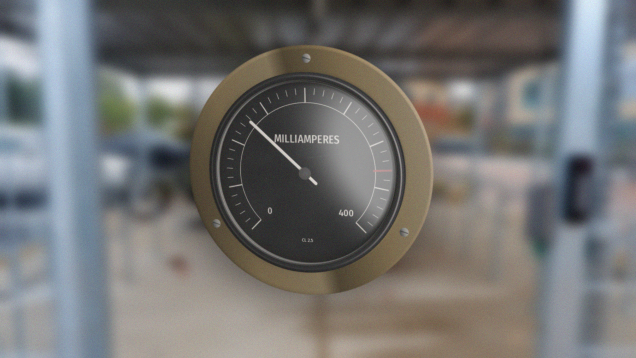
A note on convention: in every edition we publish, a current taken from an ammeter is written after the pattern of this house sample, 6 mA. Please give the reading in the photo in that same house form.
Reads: 130 mA
